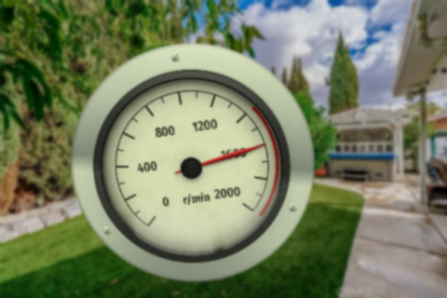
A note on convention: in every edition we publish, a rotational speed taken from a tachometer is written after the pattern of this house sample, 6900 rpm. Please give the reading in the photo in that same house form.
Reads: 1600 rpm
